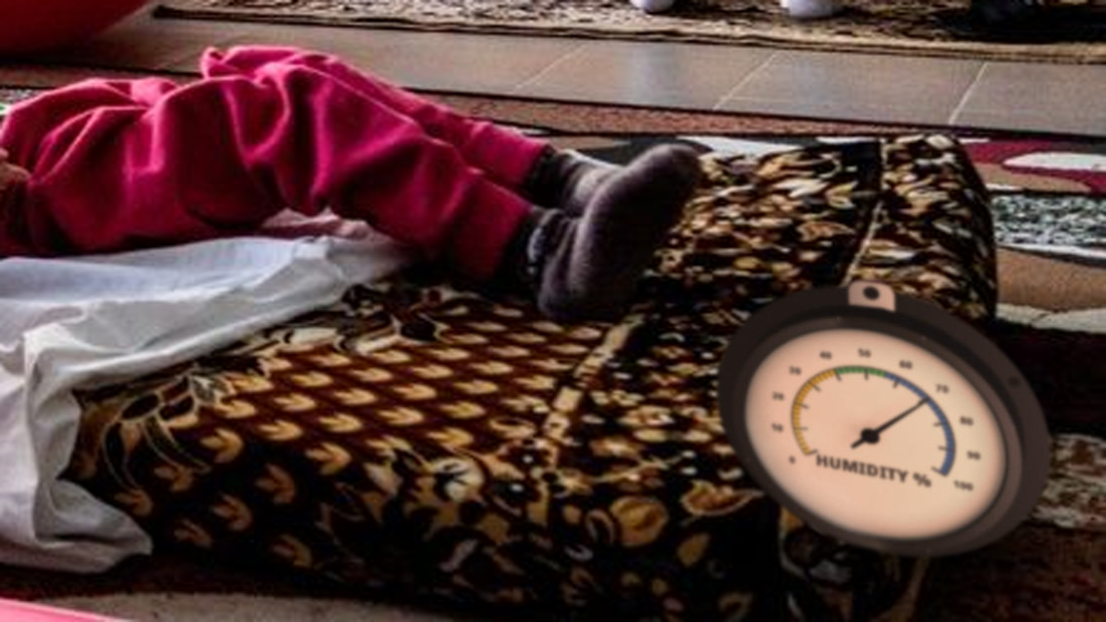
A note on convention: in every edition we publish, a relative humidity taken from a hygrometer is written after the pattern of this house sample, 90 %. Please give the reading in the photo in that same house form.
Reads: 70 %
